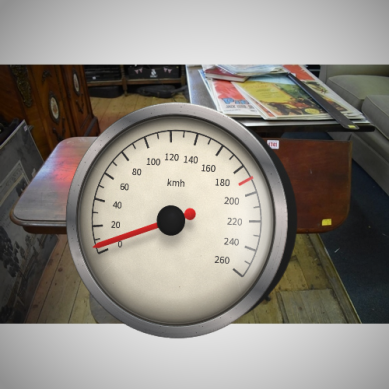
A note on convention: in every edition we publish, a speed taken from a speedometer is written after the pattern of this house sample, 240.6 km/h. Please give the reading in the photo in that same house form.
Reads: 5 km/h
